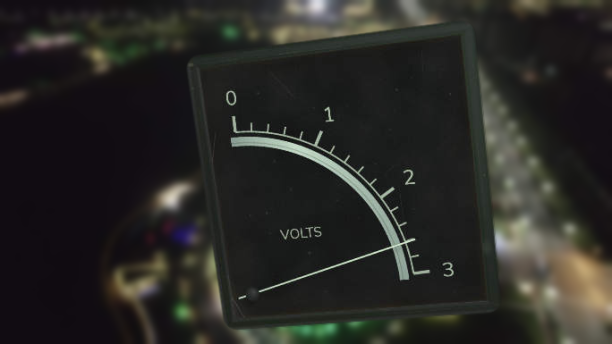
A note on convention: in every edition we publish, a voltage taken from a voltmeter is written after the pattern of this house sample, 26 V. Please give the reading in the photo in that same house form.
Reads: 2.6 V
